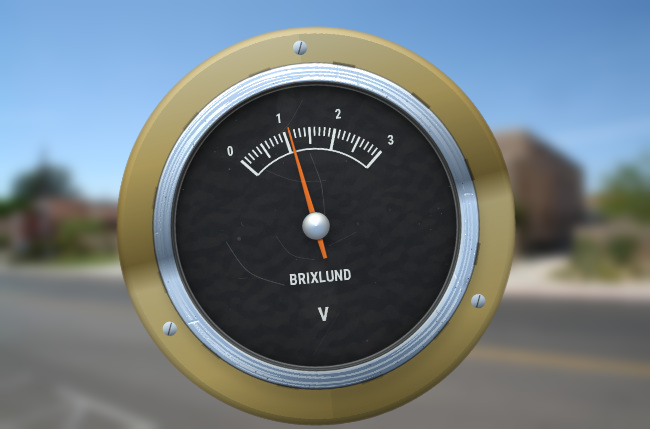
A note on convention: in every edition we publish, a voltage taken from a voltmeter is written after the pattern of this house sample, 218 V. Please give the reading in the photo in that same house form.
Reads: 1.1 V
